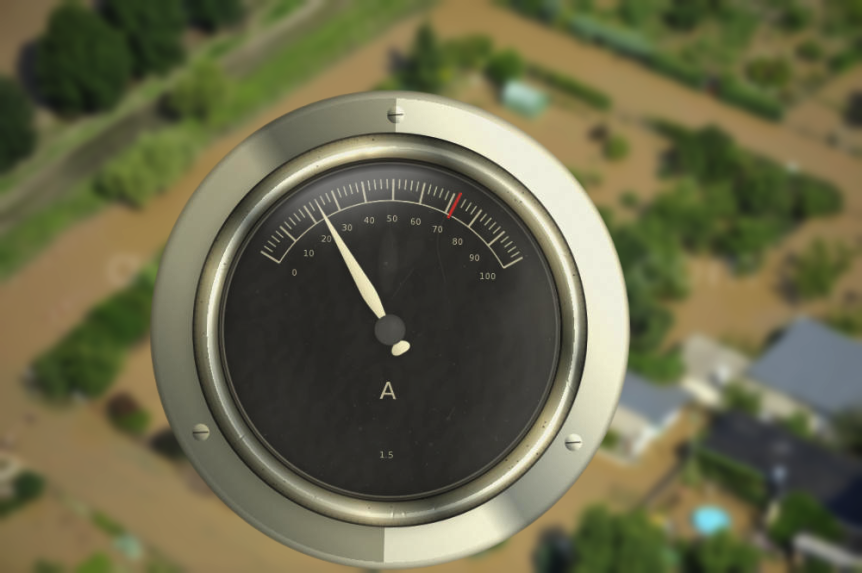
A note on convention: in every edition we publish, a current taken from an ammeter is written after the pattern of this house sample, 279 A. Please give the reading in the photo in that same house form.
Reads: 24 A
